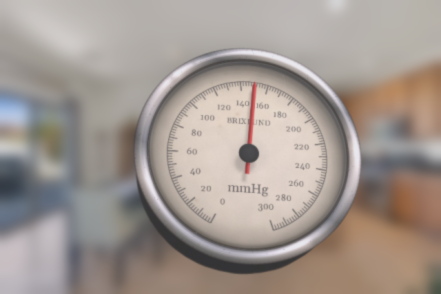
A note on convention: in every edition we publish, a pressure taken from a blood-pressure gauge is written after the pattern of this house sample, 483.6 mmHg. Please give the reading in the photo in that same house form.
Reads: 150 mmHg
